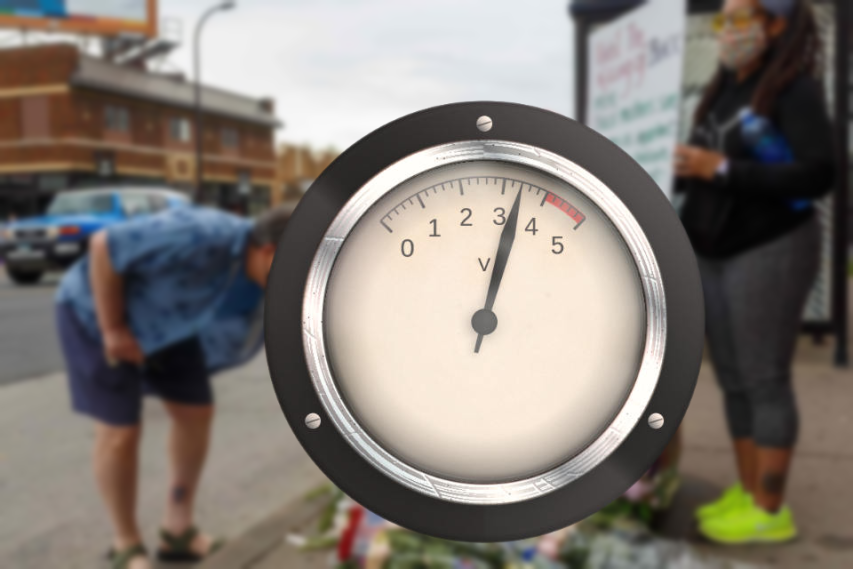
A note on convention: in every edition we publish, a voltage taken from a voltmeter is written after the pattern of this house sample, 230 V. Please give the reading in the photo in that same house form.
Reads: 3.4 V
